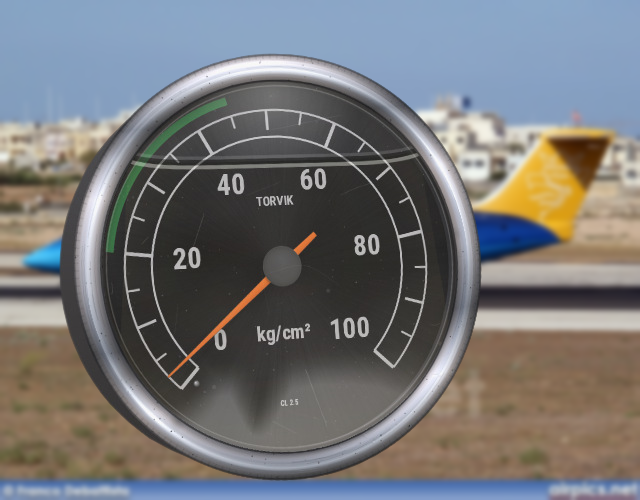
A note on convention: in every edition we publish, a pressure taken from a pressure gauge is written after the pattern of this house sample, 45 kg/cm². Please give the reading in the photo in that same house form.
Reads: 2.5 kg/cm²
